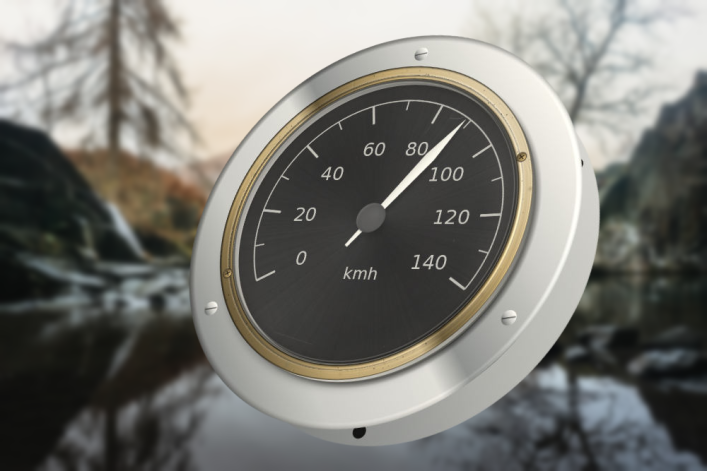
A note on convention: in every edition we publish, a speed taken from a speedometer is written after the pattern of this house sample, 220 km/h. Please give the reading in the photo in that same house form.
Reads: 90 km/h
